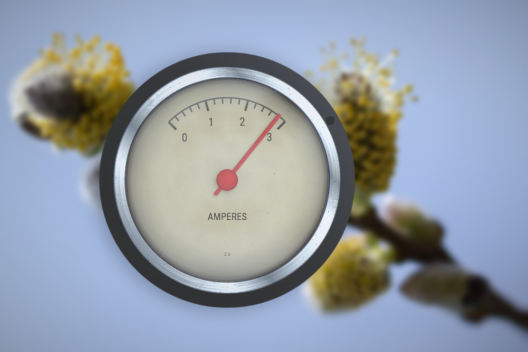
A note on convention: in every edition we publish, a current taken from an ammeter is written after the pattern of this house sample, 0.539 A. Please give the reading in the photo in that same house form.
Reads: 2.8 A
